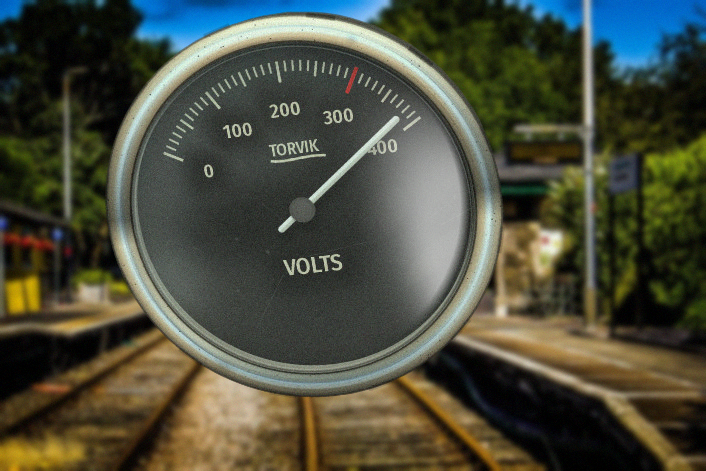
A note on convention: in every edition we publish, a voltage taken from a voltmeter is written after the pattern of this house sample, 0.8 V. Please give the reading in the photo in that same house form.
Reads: 380 V
